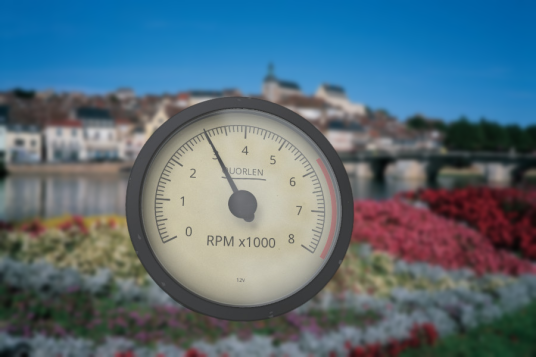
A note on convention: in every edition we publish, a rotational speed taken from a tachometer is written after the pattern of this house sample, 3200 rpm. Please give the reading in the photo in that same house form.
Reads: 3000 rpm
